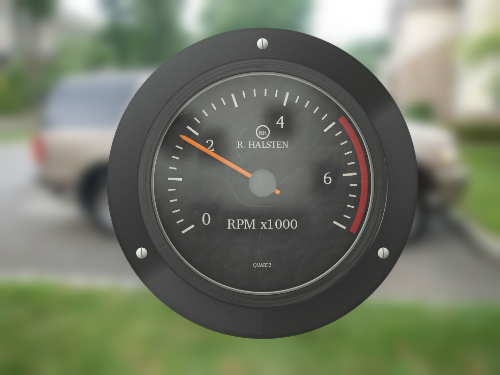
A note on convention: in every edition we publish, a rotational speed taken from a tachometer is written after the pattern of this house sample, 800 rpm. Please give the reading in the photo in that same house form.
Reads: 1800 rpm
